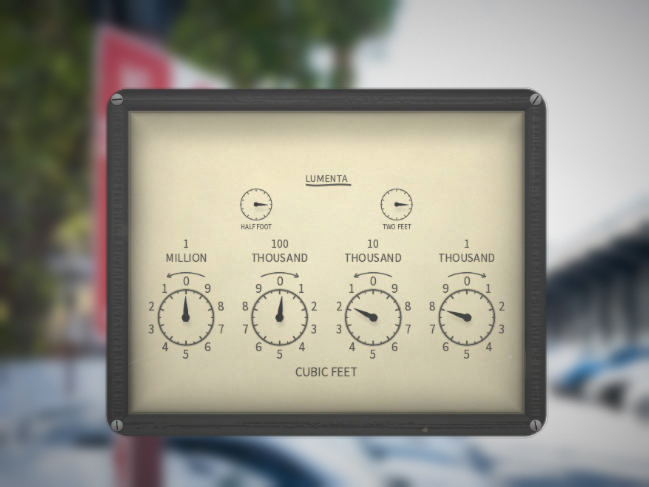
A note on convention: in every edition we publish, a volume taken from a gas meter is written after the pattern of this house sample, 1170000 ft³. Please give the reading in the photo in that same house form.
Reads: 1800 ft³
